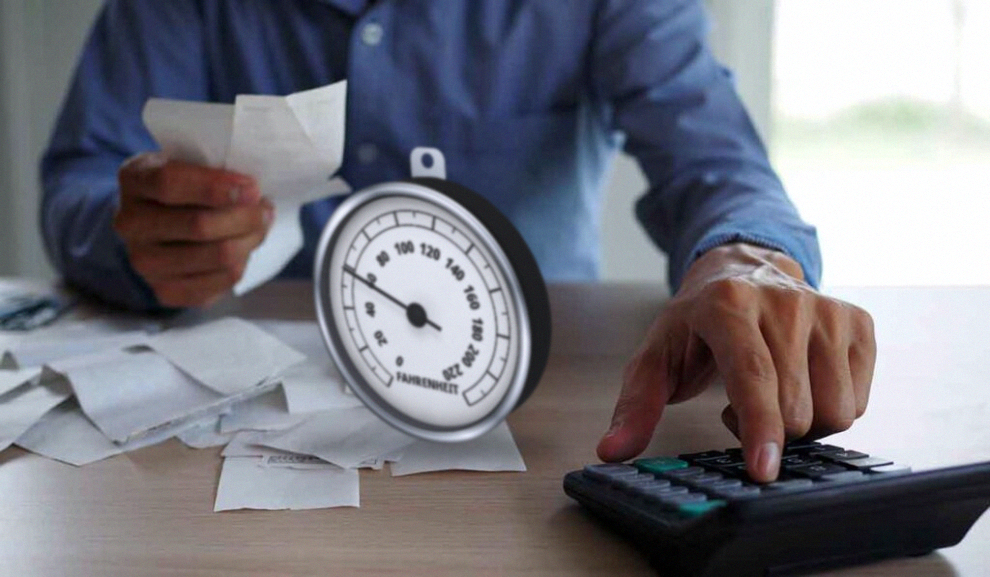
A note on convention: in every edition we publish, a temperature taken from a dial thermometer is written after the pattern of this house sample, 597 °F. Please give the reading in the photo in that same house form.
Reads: 60 °F
